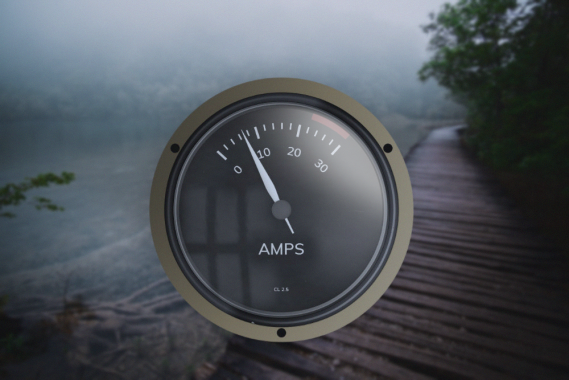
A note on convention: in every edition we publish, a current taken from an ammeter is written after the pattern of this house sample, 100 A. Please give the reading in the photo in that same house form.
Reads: 7 A
